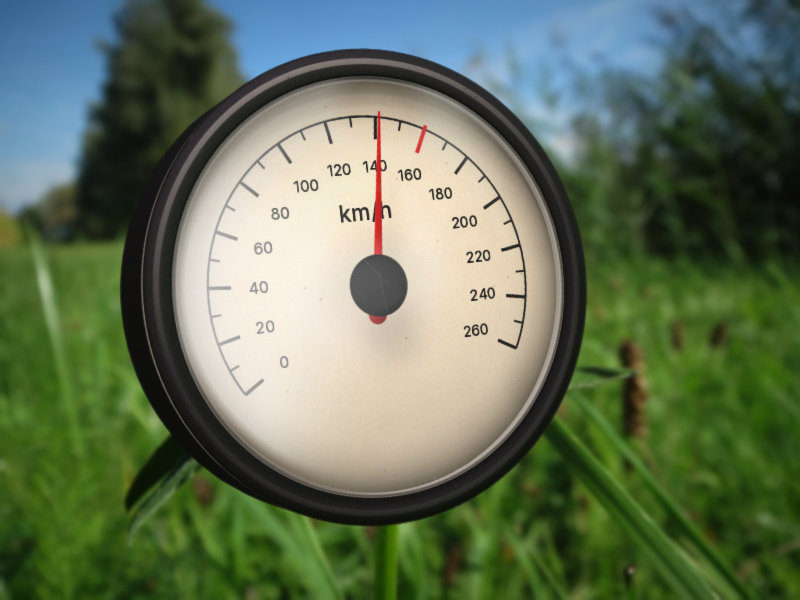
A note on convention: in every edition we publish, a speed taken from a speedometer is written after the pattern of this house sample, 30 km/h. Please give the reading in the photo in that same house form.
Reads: 140 km/h
